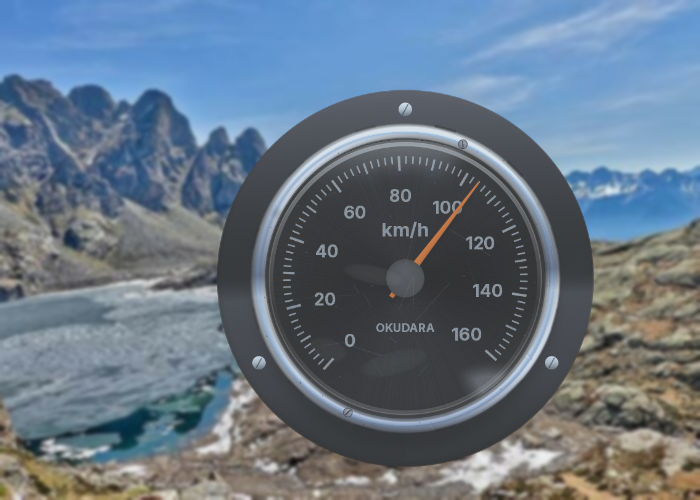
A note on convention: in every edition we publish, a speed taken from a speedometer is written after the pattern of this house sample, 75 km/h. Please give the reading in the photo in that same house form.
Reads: 104 km/h
